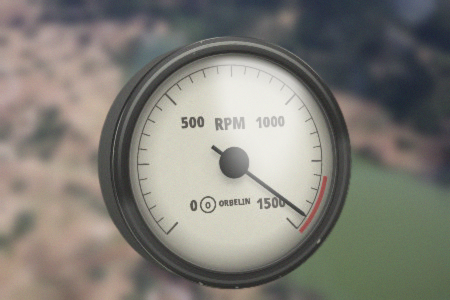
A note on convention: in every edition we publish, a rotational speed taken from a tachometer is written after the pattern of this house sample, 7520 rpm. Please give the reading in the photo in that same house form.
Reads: 1450 rpm
